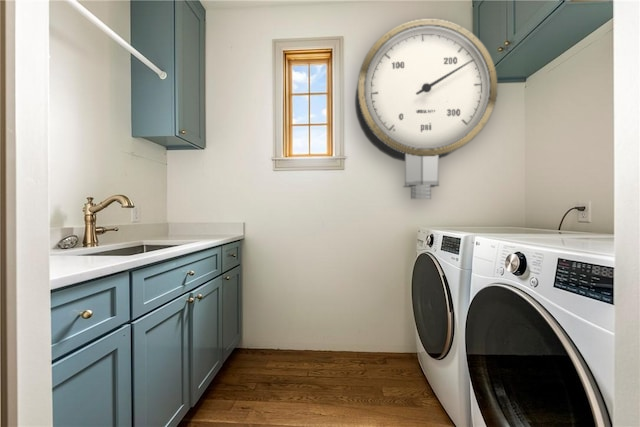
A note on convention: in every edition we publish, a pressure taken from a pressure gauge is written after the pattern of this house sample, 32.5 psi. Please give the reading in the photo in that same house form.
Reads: 220 psi
